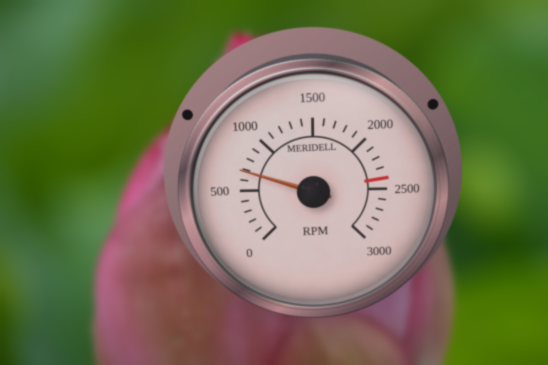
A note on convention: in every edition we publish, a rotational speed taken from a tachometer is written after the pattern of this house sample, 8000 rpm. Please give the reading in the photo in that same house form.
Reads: 700 rpm
